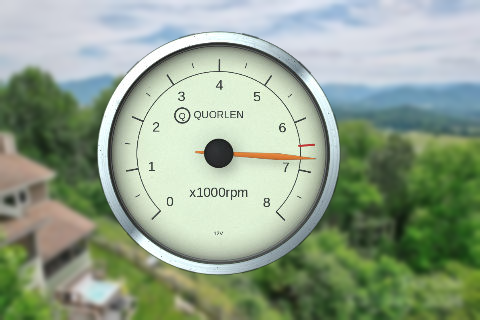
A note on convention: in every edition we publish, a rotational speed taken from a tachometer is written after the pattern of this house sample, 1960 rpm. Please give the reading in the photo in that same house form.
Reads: 6750 rpm
